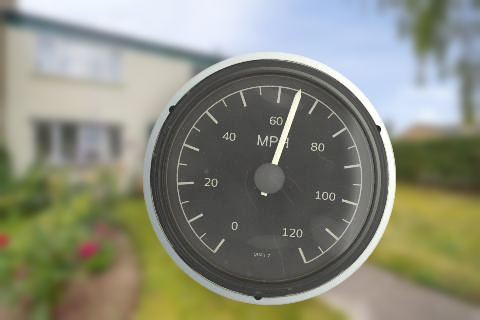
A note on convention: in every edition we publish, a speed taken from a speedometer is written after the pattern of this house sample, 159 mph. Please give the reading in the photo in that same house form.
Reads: 65 mph
